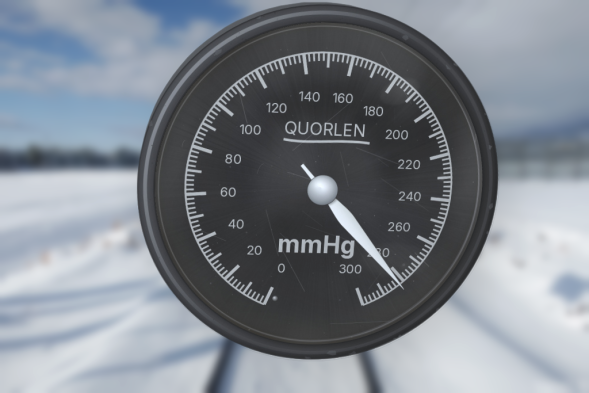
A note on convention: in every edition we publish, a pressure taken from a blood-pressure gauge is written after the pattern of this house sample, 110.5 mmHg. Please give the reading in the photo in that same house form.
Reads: 282 mmHg
